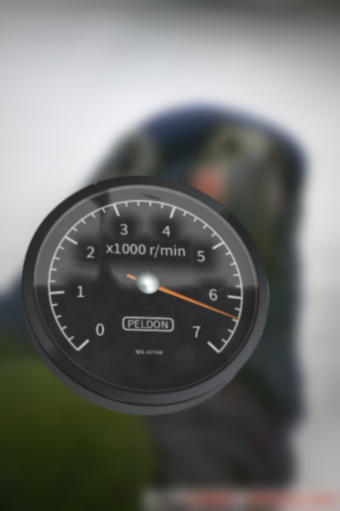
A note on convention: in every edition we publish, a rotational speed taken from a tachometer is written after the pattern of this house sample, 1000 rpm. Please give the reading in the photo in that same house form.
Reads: 6400 rpm
